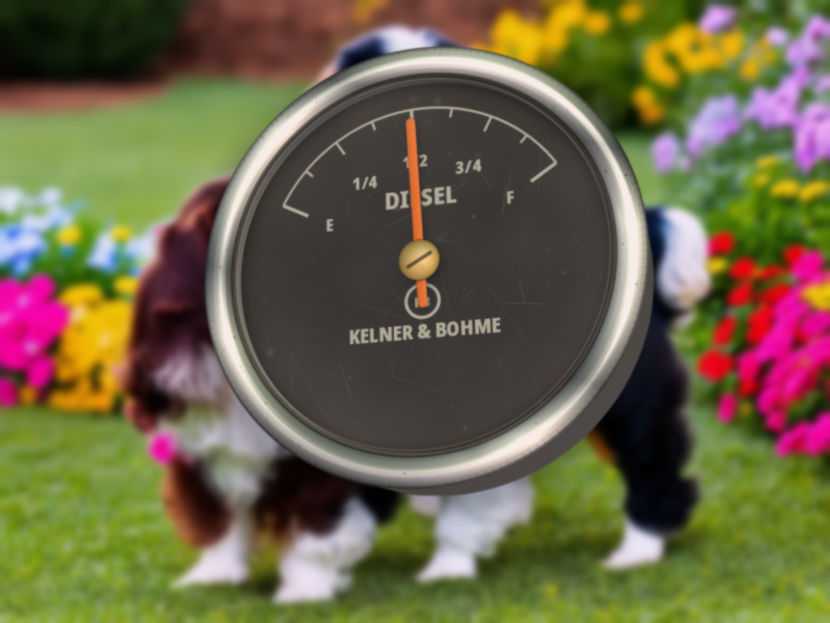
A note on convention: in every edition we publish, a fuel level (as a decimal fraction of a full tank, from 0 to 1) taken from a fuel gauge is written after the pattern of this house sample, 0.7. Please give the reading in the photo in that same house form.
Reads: 0.5
